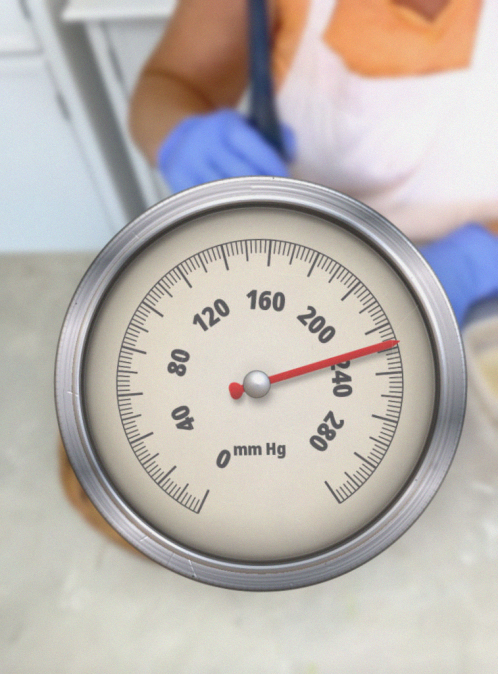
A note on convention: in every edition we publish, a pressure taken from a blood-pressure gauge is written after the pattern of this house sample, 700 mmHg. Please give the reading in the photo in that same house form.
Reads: 228 mmHg
